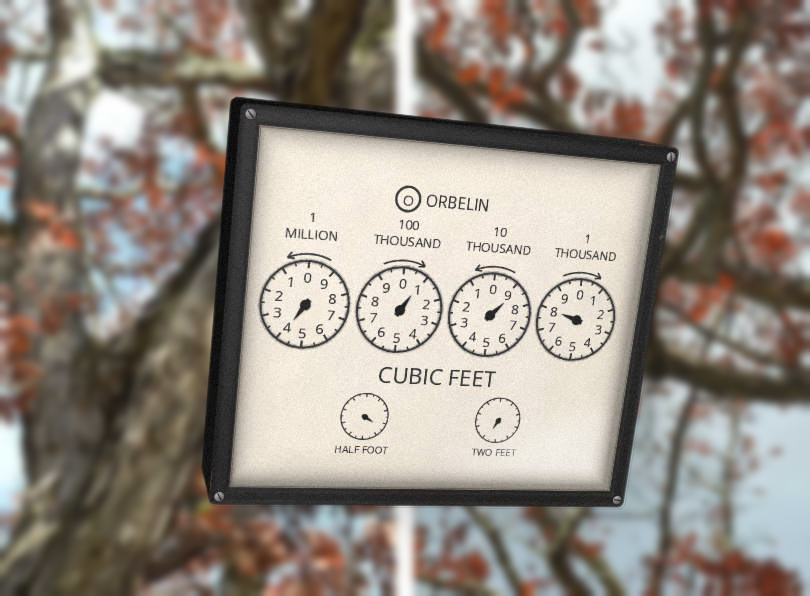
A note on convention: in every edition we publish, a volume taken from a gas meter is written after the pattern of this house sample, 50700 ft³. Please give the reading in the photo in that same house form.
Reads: 408800 ft³
